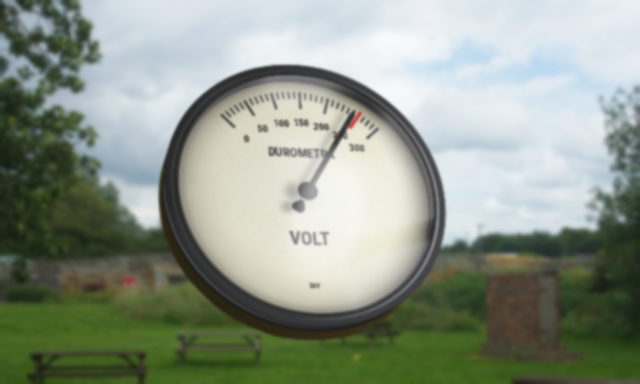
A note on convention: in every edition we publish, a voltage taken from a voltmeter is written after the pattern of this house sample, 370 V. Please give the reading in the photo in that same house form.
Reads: 250 V
